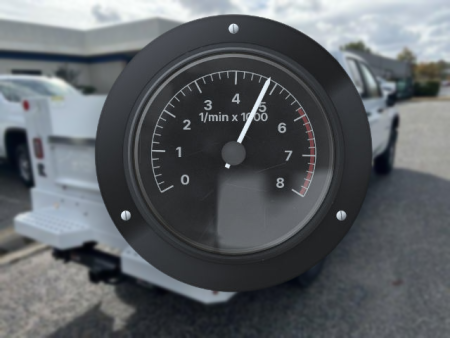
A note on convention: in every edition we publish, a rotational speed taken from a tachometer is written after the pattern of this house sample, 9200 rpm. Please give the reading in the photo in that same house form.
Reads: 4800 rpm
